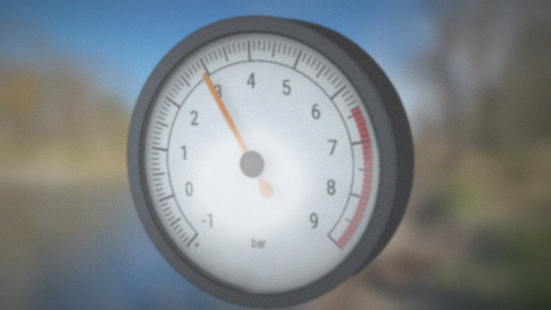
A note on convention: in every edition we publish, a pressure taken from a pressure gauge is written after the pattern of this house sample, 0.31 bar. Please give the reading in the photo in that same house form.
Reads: 3 bar
